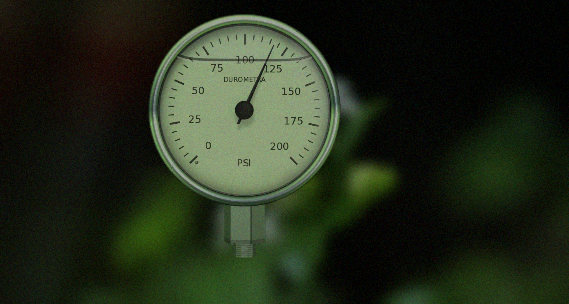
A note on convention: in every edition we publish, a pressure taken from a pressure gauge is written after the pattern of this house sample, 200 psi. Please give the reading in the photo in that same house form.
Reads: 117.5 psi
